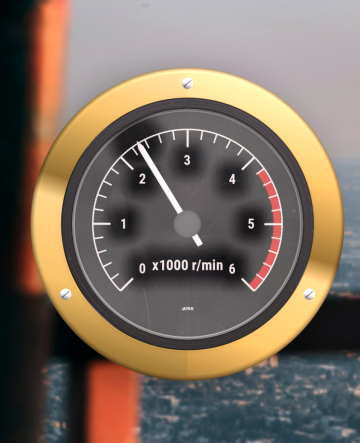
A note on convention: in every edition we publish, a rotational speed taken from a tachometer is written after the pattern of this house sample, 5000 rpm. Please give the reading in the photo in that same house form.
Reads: 2300 rpm
